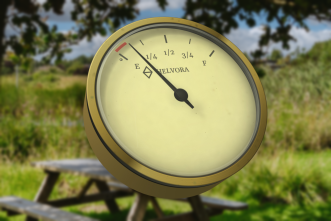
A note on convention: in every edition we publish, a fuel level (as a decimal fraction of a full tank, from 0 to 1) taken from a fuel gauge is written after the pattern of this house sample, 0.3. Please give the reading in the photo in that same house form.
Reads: 0.125
